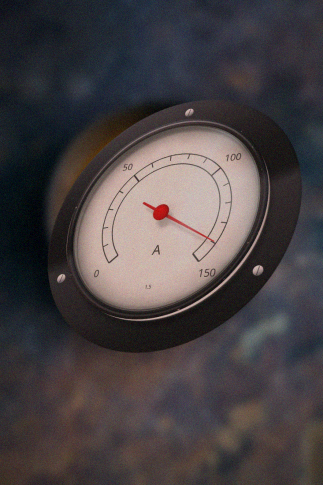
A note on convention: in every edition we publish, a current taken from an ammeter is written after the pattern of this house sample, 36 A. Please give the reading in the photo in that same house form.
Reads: 140 A
